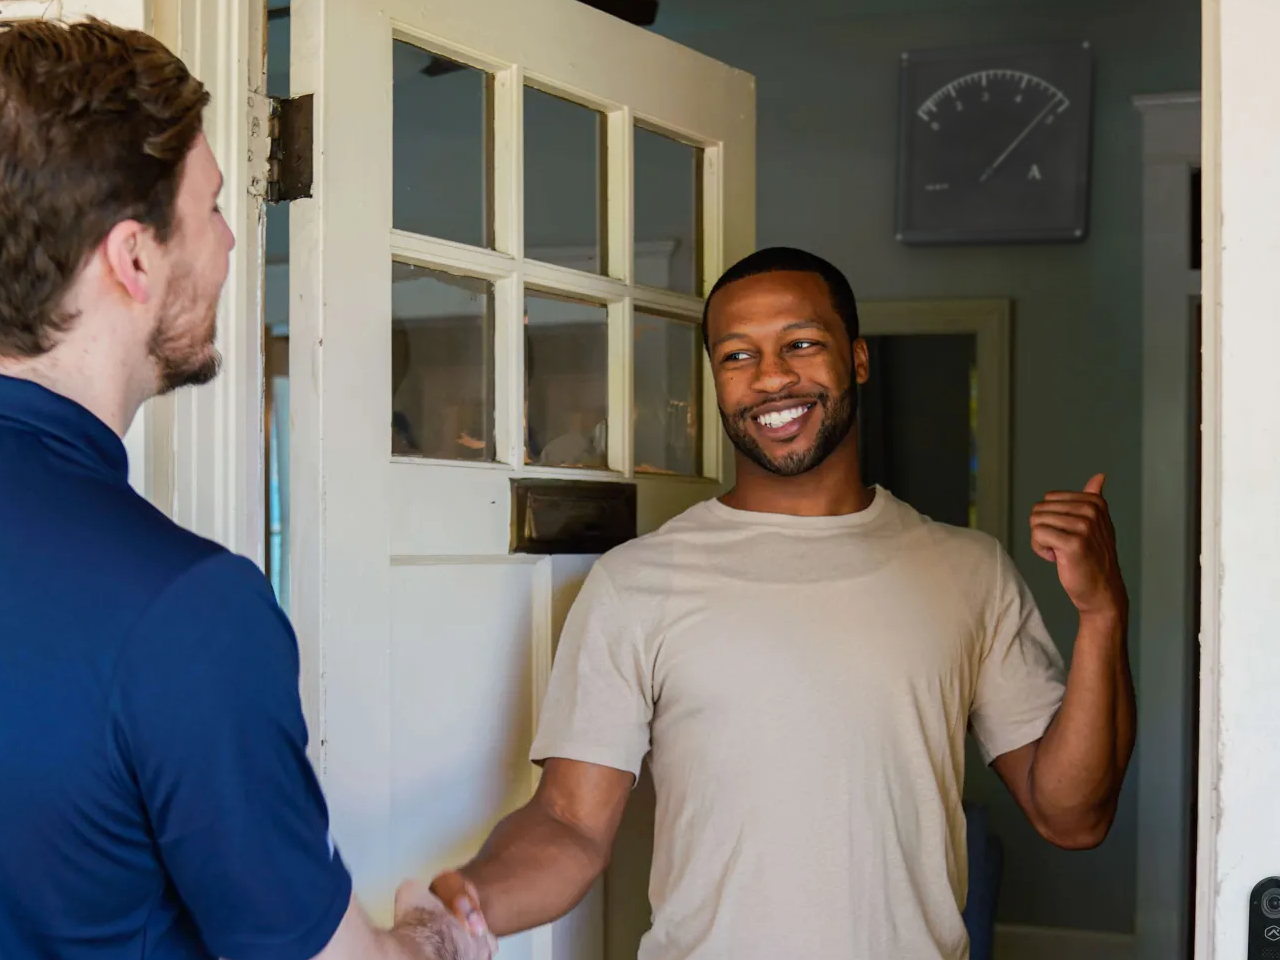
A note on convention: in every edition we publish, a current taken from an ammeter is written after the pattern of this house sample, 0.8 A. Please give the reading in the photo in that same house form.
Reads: 4.8 A
